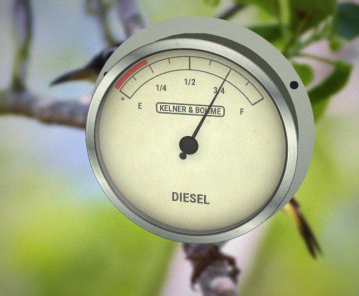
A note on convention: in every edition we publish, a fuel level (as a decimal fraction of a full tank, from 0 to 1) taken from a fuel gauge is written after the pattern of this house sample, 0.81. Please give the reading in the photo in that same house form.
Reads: 0.75
